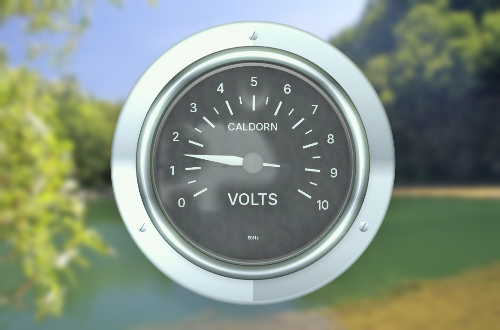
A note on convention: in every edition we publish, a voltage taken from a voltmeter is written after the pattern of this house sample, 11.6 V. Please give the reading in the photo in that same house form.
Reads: 1.5 V
